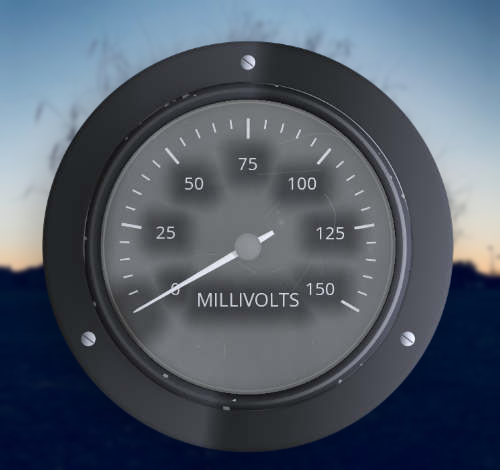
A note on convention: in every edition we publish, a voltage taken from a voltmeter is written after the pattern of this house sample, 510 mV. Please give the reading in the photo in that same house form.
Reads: 0 mV
